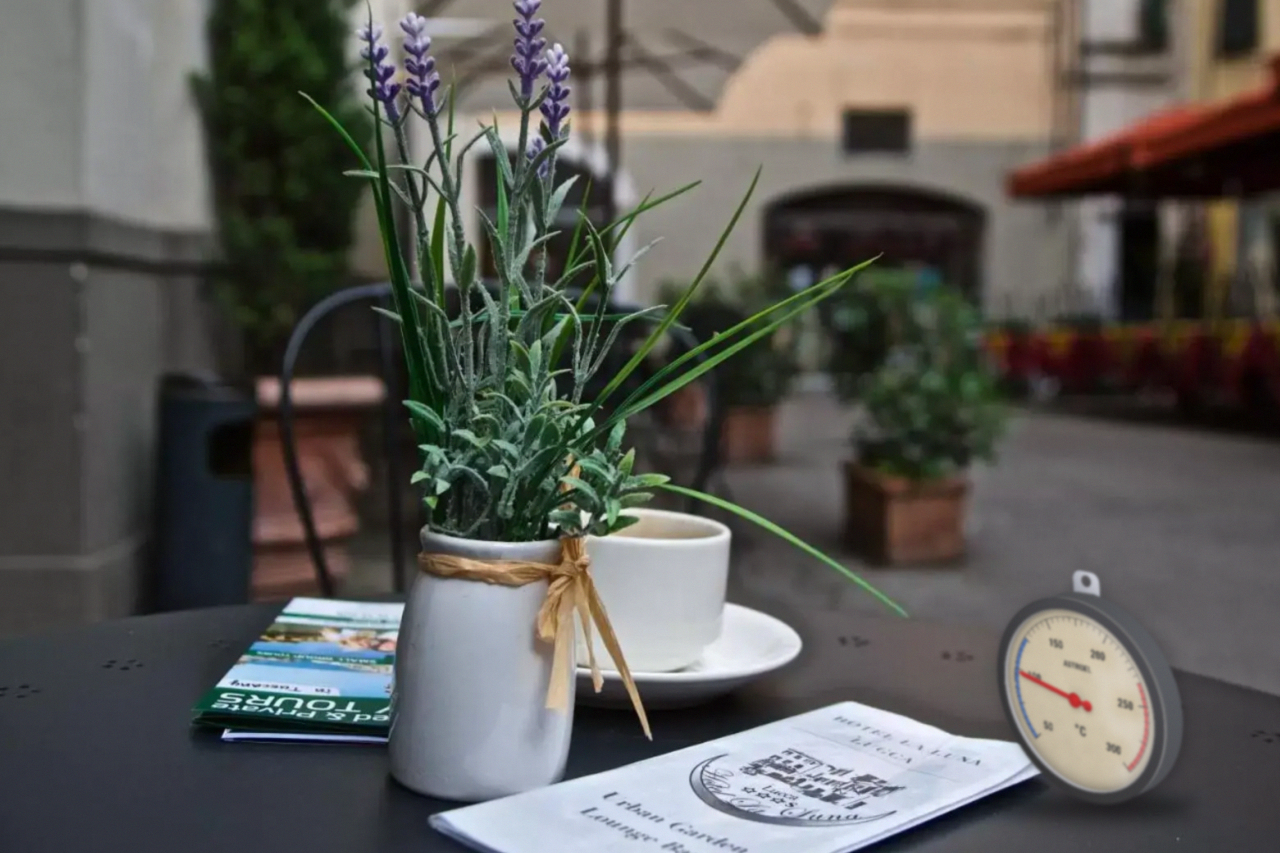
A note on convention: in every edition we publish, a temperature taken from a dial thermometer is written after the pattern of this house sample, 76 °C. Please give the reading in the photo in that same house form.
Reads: 100 °C
